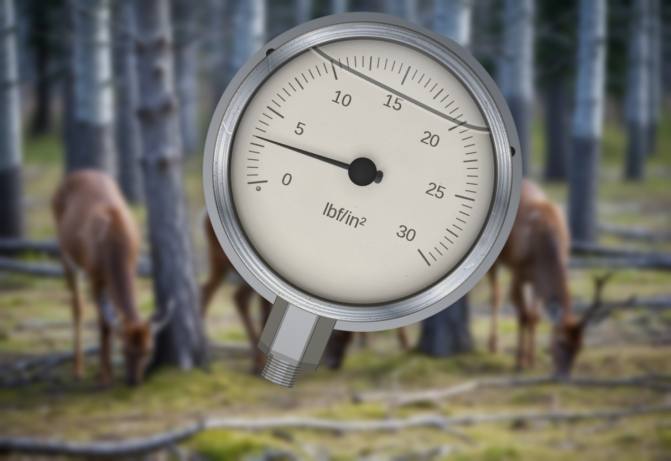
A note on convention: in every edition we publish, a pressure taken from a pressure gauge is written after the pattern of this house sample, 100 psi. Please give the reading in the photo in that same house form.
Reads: 3 psi
